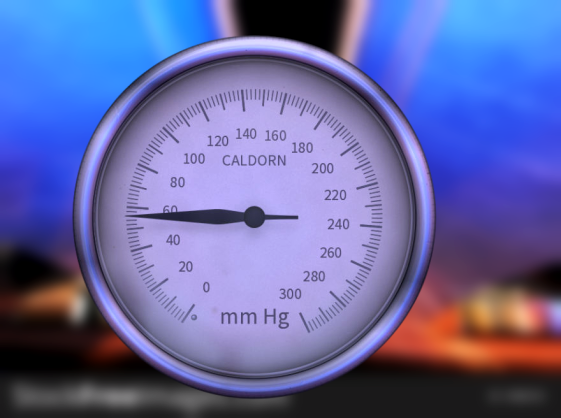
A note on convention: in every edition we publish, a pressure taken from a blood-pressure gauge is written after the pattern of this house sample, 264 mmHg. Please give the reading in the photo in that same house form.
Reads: 56 mmHg
